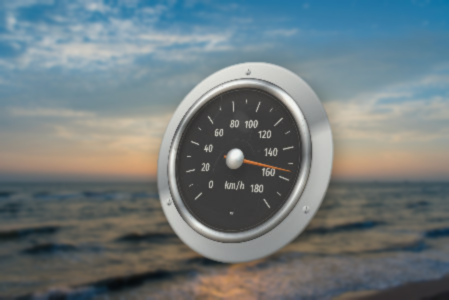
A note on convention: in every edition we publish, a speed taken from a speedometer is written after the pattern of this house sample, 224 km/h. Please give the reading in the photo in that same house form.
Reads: 155 km/h
